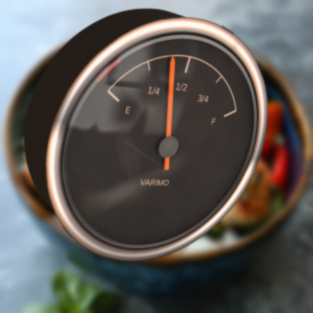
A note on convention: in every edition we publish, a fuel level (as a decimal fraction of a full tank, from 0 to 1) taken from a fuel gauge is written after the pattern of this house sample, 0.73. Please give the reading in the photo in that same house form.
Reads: 0.375
